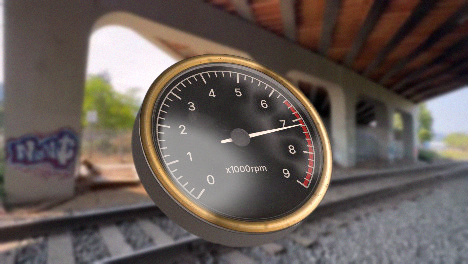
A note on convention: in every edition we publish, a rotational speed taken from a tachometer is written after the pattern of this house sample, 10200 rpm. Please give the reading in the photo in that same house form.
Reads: 7200 rpm
